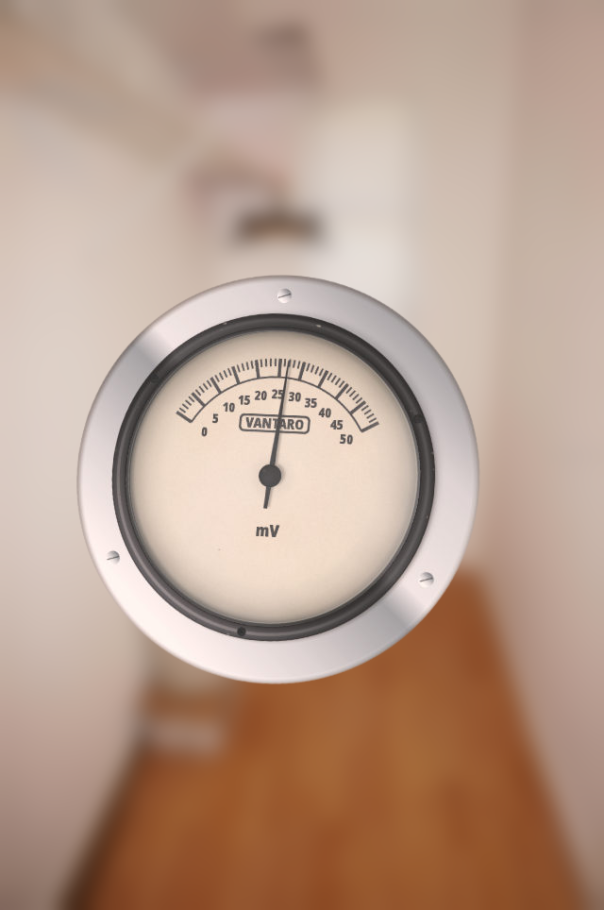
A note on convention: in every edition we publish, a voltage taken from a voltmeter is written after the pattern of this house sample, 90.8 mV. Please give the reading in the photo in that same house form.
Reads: 27 mV
